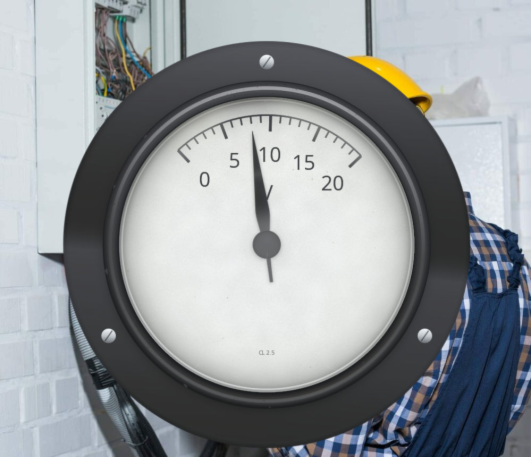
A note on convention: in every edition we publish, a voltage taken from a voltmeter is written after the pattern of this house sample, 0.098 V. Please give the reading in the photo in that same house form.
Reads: 8 V
